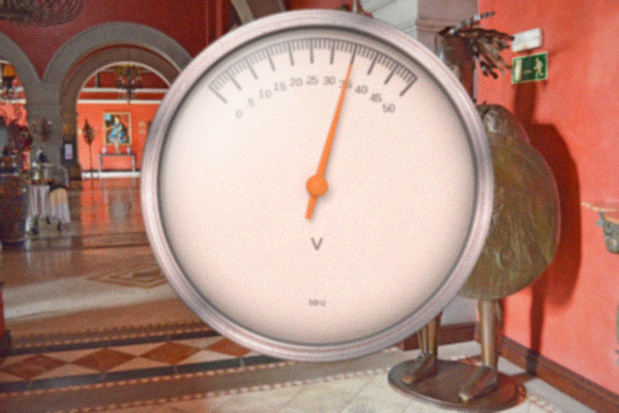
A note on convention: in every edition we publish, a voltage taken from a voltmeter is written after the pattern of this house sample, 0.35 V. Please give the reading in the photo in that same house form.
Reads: 35 V
